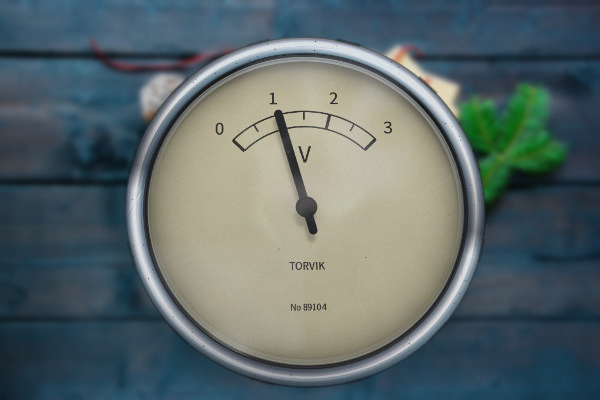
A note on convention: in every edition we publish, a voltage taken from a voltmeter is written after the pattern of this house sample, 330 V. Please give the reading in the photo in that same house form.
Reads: 1 V
